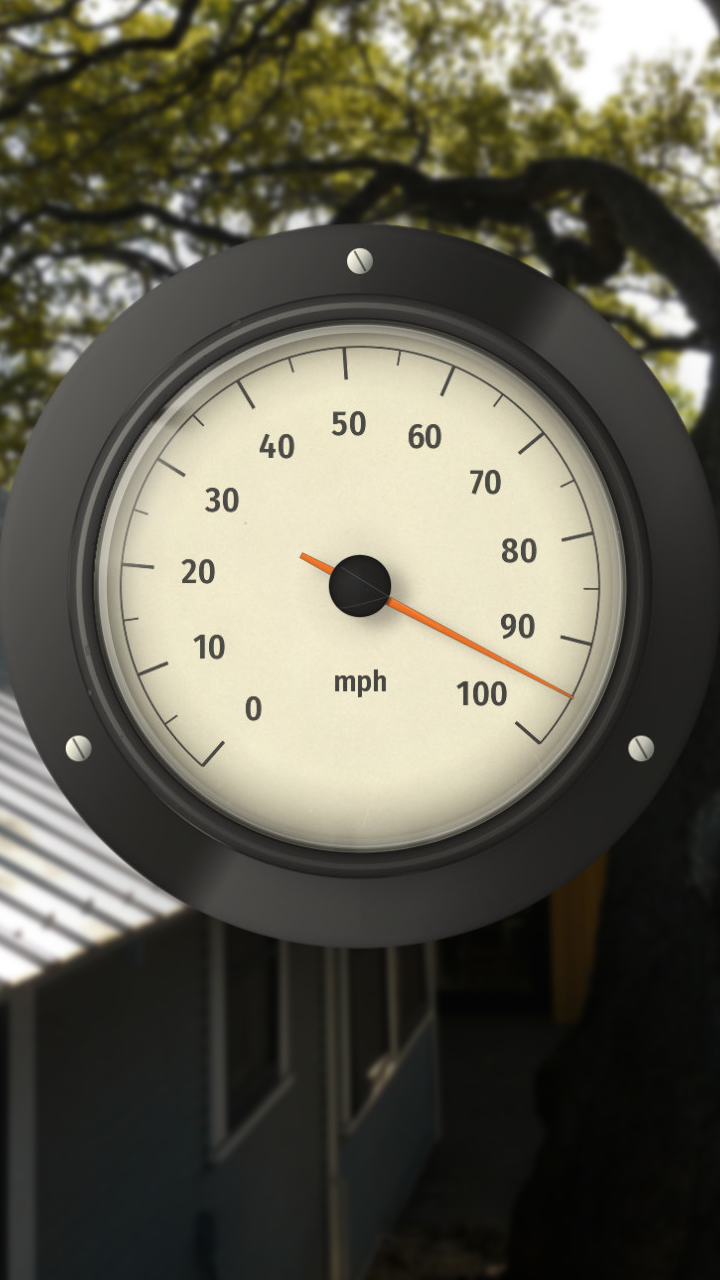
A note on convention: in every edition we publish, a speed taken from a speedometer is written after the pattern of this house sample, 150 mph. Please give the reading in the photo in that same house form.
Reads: 95 mph
